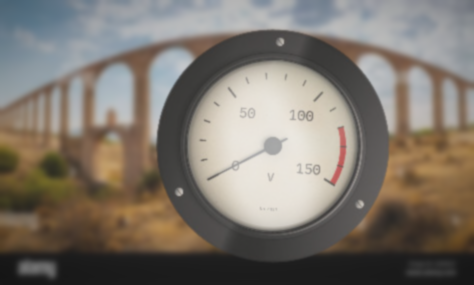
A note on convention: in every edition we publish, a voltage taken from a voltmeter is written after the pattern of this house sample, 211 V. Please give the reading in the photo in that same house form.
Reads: 0 V
